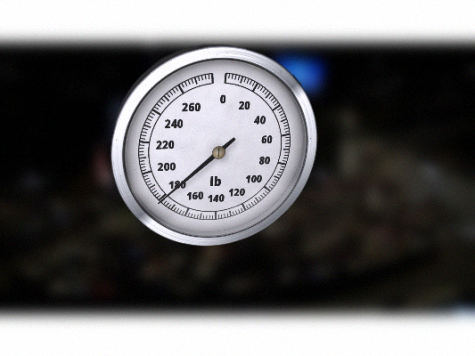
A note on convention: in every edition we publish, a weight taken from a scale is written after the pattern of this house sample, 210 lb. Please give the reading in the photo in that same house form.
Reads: 180 lb
